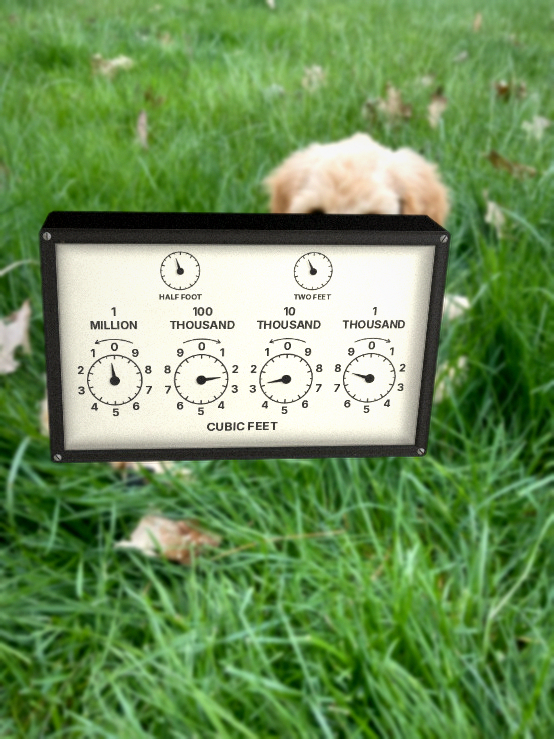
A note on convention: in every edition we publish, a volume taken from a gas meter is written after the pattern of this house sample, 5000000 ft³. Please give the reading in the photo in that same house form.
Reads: 22800 ft³
